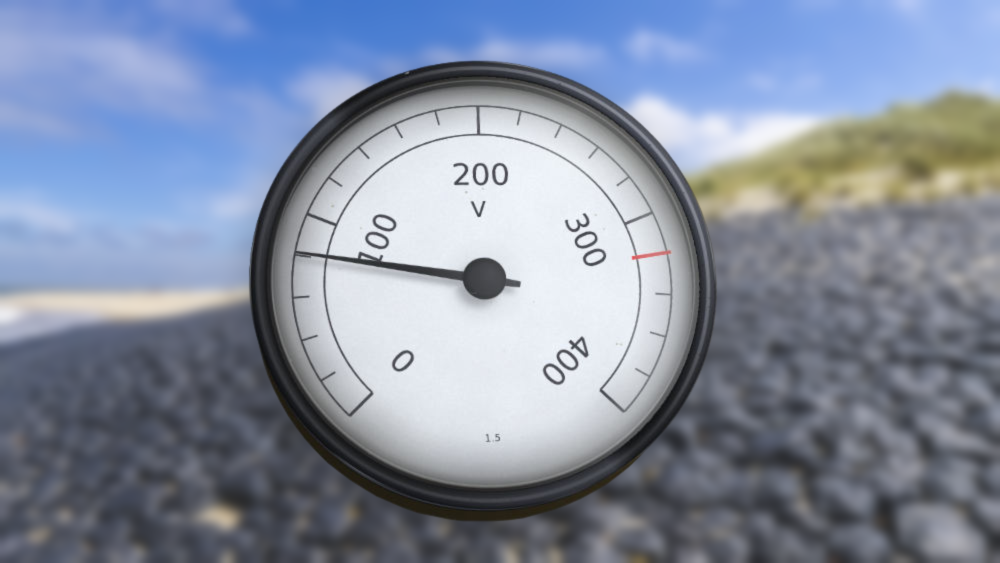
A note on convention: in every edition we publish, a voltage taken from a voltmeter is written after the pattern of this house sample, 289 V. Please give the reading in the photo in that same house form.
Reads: 80 V
